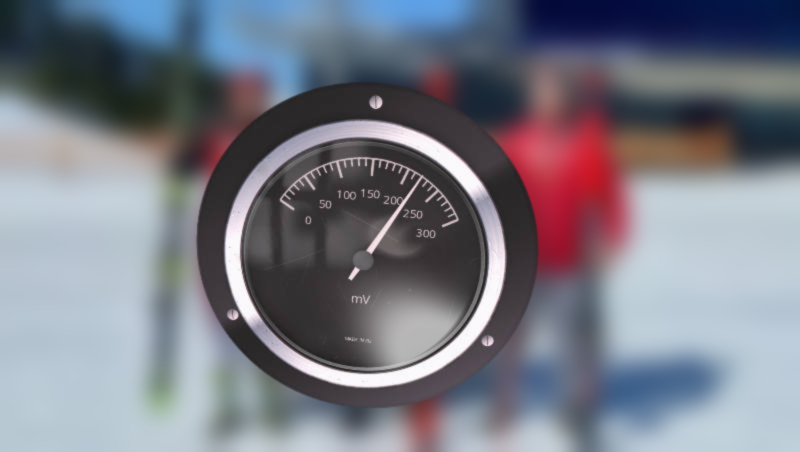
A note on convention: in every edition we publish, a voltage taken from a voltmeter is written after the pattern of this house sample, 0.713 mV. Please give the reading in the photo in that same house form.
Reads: 220 mV
